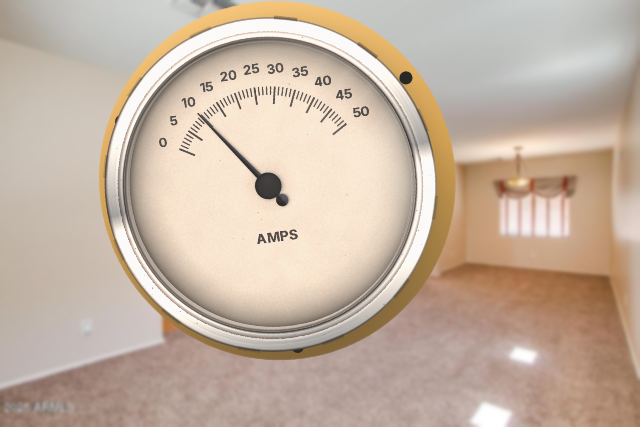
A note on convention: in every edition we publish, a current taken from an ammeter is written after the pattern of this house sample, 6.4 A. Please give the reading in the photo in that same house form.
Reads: 10 A
